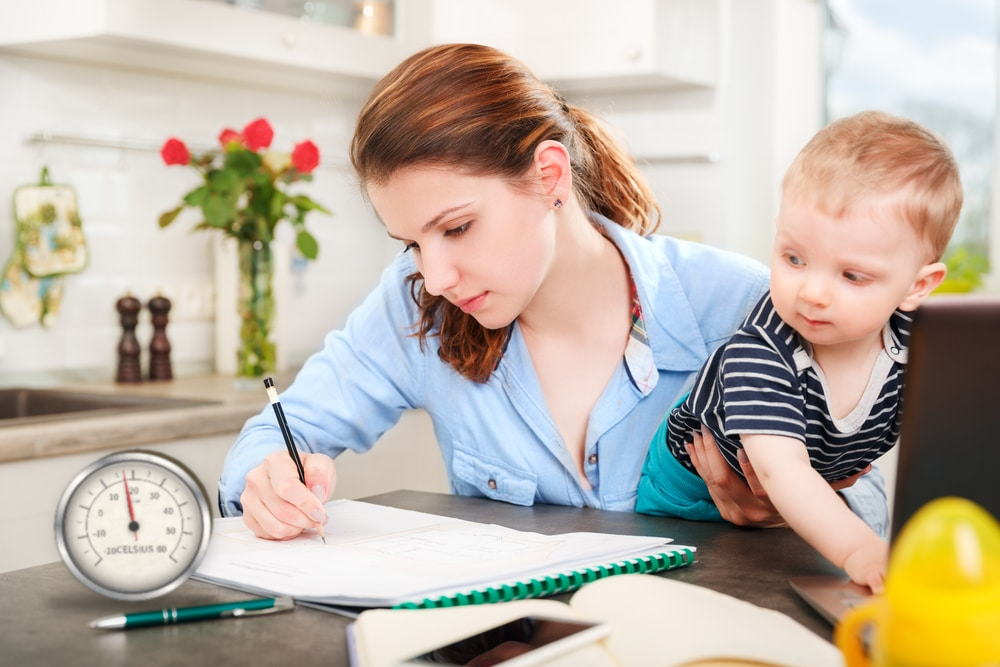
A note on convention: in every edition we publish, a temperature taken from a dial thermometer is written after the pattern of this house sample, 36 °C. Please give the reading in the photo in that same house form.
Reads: 17.5 °C
